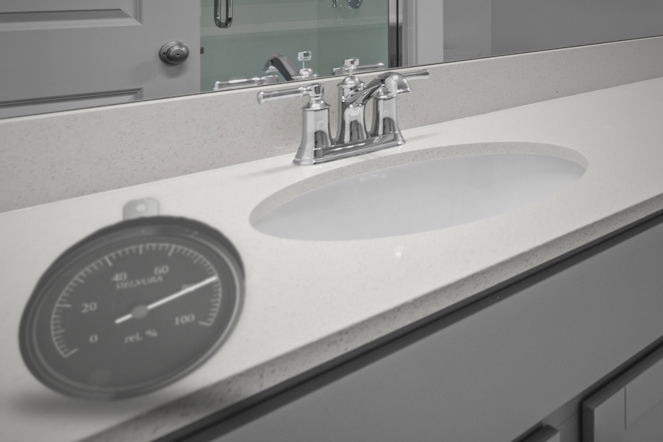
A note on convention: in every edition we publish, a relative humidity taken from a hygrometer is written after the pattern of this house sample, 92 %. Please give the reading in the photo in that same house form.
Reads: 80 %
